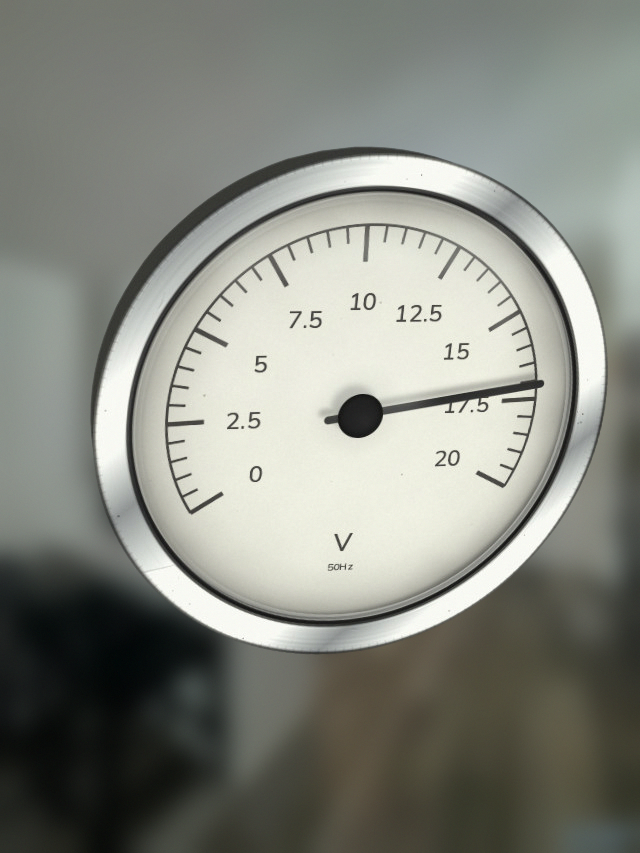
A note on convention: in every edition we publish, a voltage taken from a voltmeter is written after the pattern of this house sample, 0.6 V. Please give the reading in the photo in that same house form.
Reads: 17 V
